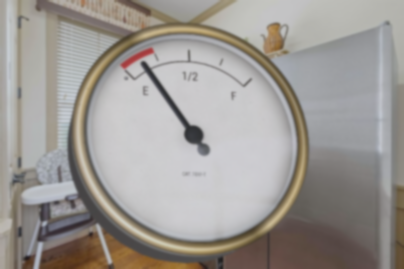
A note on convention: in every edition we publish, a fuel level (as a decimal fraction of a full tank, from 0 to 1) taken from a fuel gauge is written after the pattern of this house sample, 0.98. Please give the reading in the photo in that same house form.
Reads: 0.125
